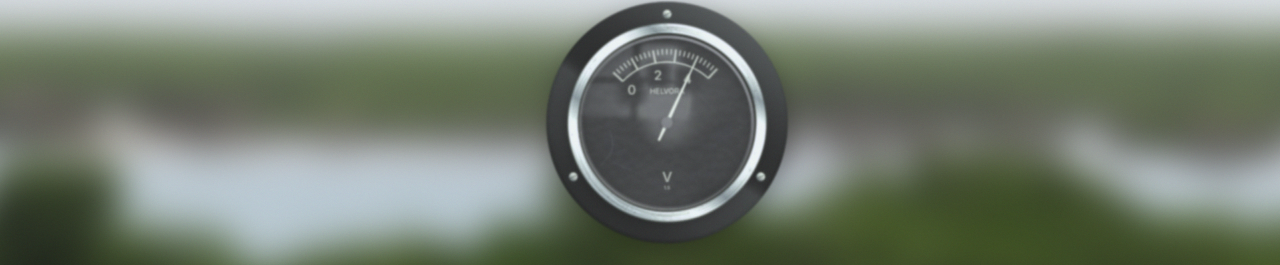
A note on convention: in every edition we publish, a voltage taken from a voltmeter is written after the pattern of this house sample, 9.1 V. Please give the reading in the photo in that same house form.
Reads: 4 V
